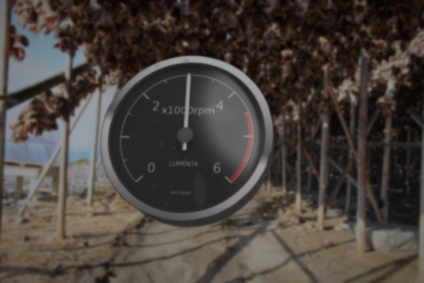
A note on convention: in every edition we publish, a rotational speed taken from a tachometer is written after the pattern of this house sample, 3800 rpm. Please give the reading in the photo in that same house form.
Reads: 3000 rpm
